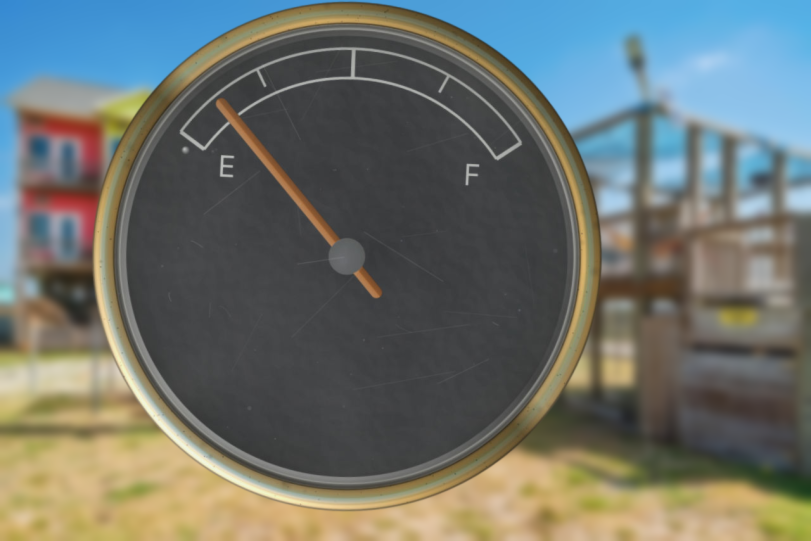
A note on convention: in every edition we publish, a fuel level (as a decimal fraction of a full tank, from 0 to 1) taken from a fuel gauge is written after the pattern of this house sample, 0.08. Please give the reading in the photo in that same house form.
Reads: 0.125
